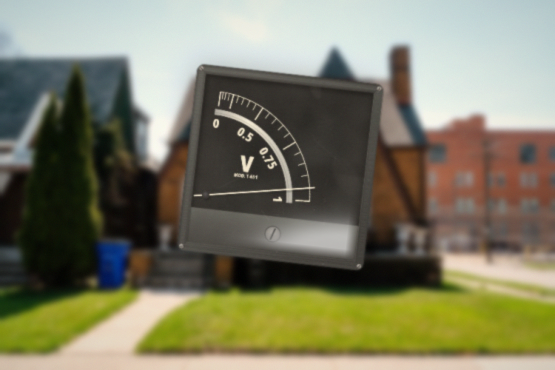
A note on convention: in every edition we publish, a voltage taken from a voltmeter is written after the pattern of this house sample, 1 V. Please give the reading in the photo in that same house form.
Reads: 0.95 V
